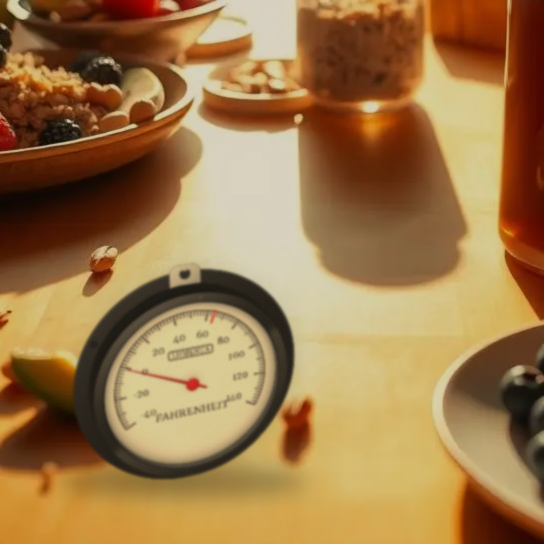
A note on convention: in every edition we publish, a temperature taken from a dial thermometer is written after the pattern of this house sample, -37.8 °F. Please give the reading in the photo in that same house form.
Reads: 0 °F
